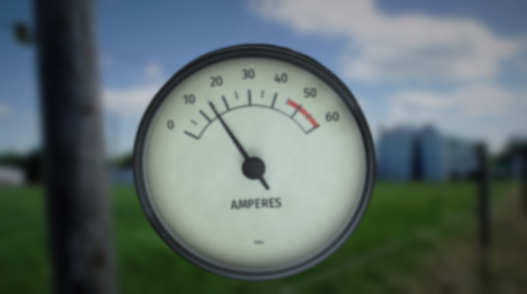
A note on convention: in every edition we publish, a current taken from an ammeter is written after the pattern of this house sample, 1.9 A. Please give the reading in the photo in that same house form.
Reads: 15 A
